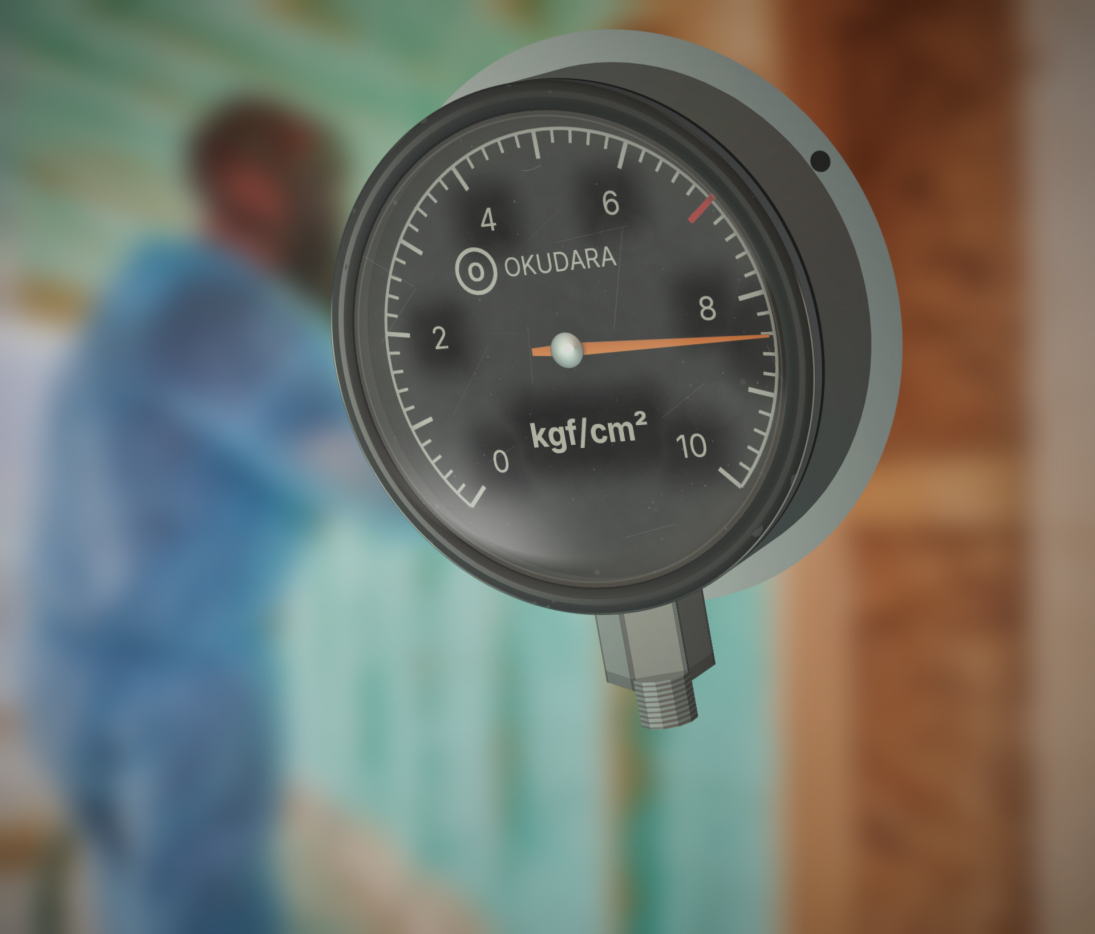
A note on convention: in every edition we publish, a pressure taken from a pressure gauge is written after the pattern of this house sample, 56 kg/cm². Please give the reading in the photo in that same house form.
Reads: 8.4 kg/cm²
